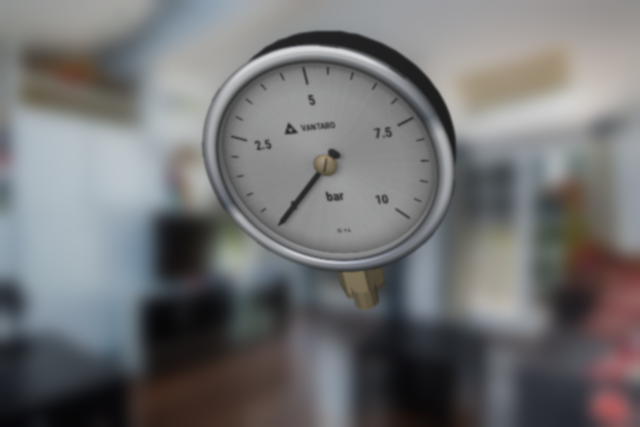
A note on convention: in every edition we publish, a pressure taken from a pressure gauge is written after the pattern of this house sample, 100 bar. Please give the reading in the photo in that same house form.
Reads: 0 bar
